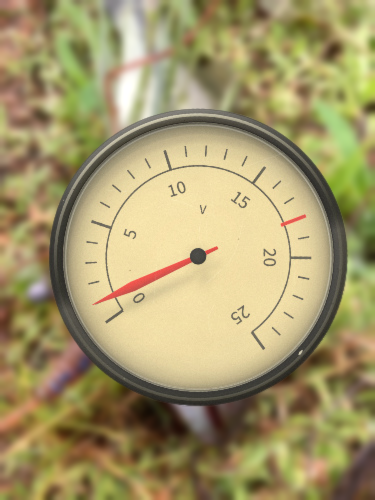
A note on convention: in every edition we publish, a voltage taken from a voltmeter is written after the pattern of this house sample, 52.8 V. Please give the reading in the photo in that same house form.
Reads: 1 V
